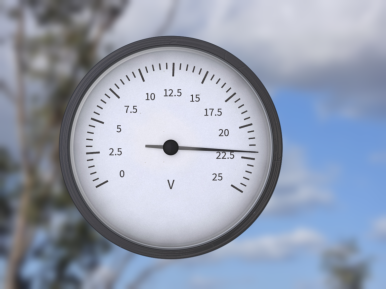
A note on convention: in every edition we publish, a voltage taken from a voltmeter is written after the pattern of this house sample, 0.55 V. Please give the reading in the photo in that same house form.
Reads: 22 V
